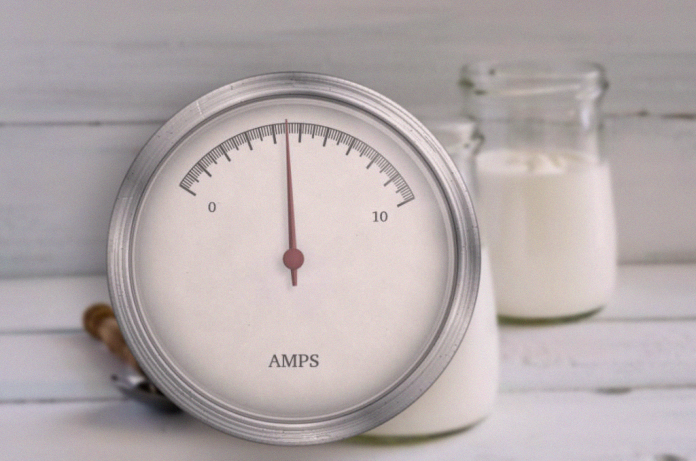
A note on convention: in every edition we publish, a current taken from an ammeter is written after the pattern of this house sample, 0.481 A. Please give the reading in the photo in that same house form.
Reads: 4.5 A
